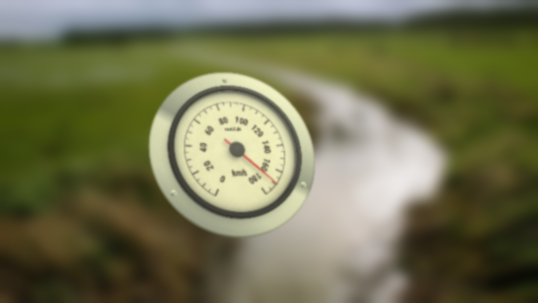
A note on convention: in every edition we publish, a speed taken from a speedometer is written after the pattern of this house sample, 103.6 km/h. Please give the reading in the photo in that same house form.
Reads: 170 km/h
